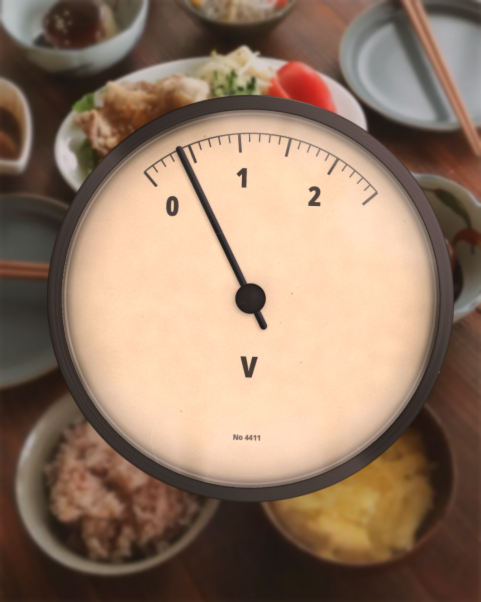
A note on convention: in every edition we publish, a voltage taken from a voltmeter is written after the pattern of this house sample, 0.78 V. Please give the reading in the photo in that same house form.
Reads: 0.4 V
